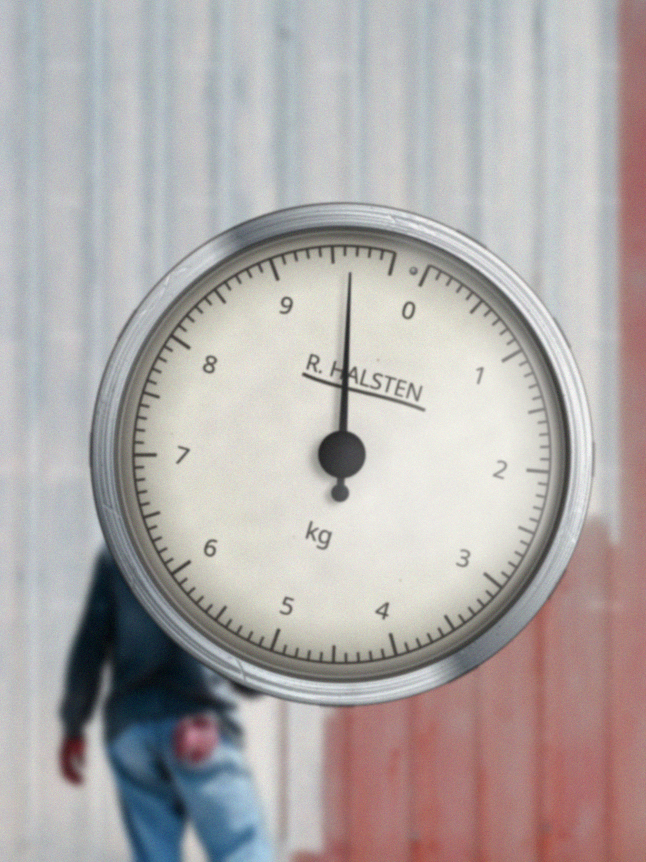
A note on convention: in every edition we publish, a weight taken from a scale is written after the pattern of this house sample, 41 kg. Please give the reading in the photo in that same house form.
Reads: 9.65 kg
